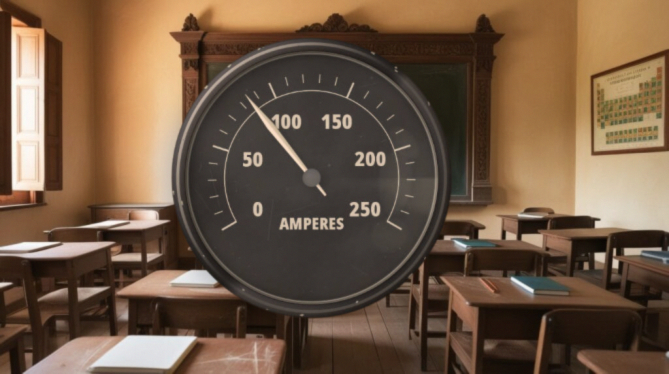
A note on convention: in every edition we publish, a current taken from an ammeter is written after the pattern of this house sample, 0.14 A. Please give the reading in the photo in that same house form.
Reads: 85 A
